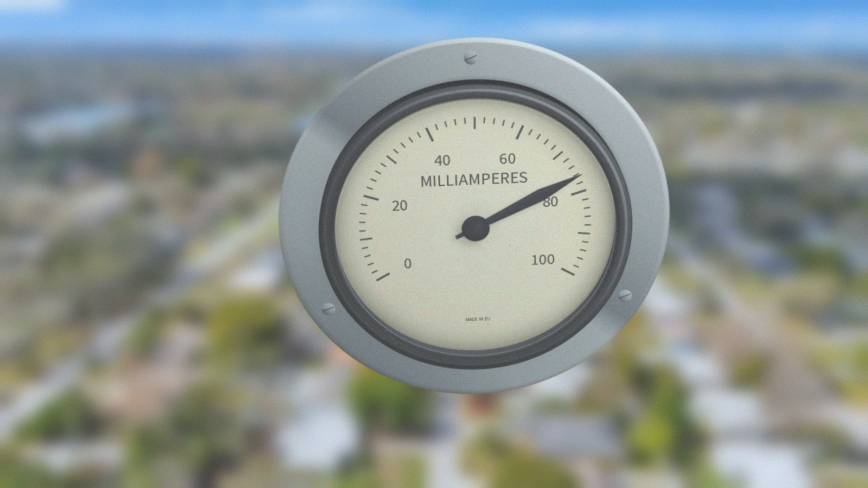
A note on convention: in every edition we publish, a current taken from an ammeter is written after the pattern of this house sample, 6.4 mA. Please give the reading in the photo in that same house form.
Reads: 76 mA
